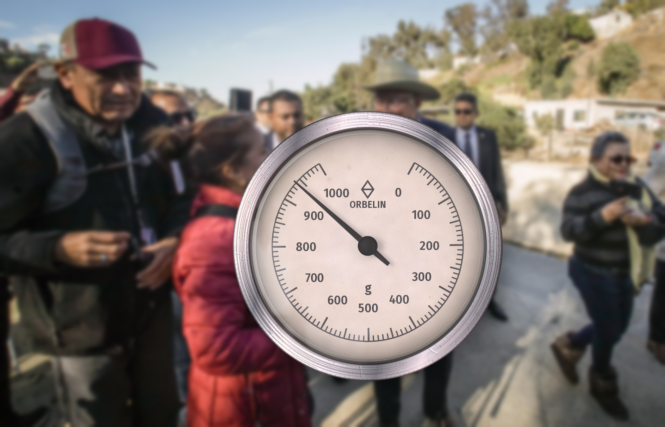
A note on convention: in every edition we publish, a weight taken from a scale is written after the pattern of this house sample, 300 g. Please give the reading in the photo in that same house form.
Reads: 940 g
